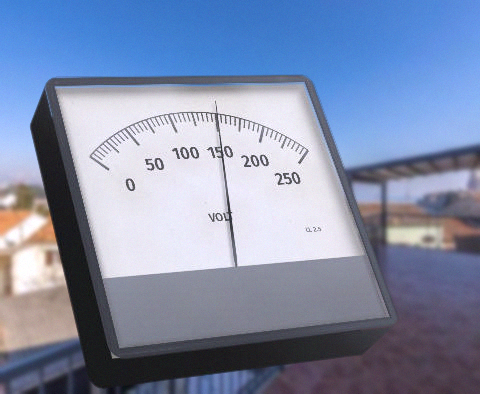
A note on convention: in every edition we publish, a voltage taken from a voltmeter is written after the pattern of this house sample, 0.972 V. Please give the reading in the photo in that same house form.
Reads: 150 V
